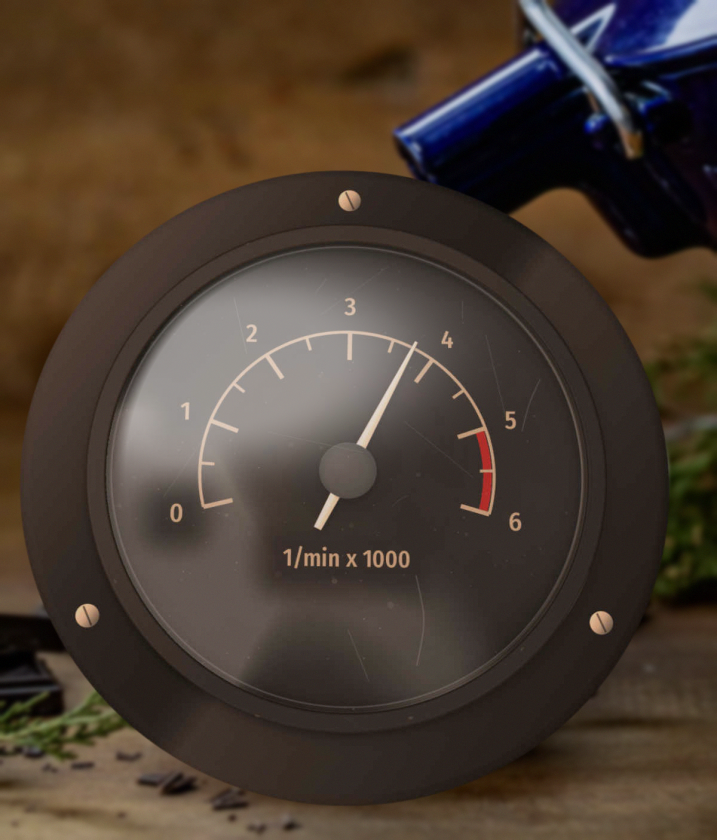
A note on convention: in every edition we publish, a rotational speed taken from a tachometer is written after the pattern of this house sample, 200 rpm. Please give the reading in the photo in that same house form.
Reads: 3750 rpm
